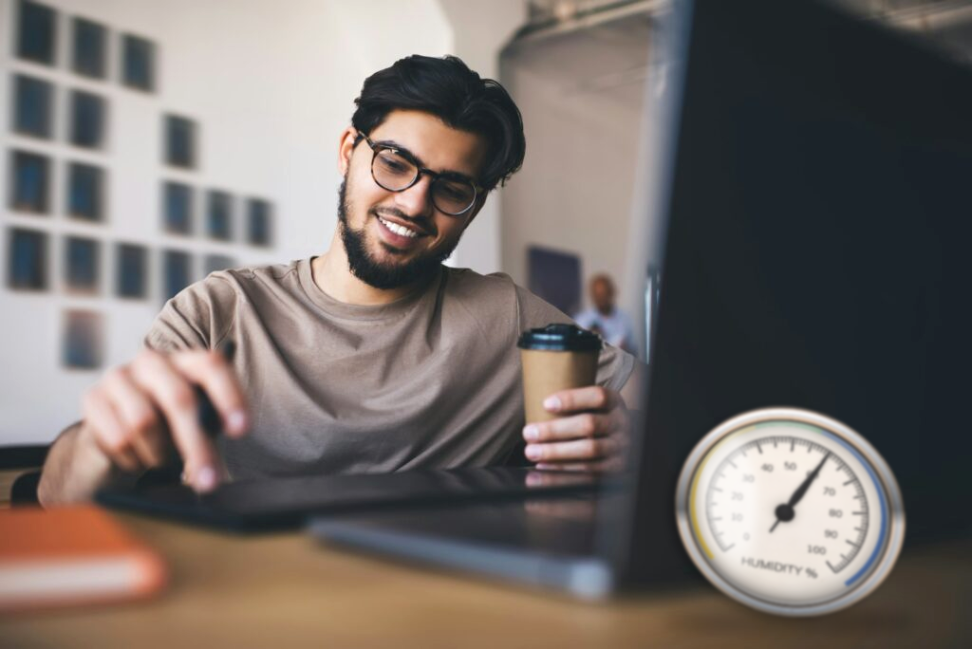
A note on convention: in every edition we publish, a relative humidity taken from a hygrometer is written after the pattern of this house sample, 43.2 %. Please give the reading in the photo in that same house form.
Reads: 60 %
